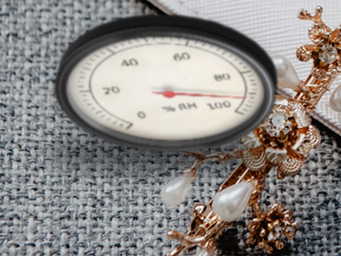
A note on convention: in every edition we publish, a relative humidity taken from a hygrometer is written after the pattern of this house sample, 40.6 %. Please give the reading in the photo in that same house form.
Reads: 90 %
